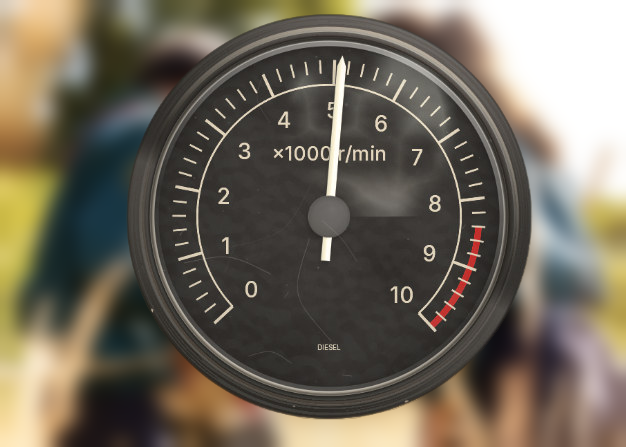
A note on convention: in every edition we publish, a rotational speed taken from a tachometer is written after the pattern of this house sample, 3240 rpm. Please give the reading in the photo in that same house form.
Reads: 5100 rpm
